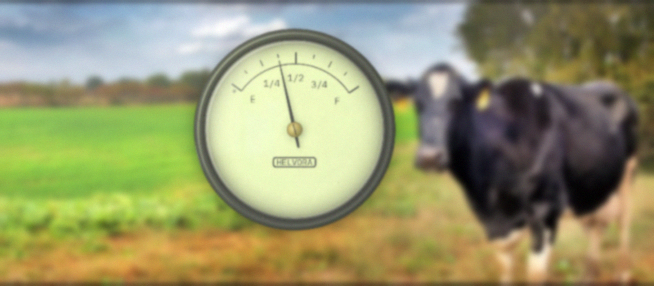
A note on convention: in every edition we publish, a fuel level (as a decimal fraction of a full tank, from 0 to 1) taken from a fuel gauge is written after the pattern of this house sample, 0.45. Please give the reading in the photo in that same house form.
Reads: 0.375
